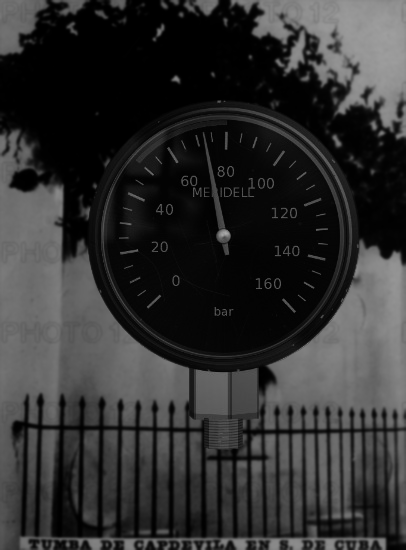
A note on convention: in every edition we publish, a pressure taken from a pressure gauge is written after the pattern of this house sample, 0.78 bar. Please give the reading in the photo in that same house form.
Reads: 72.5 bar
